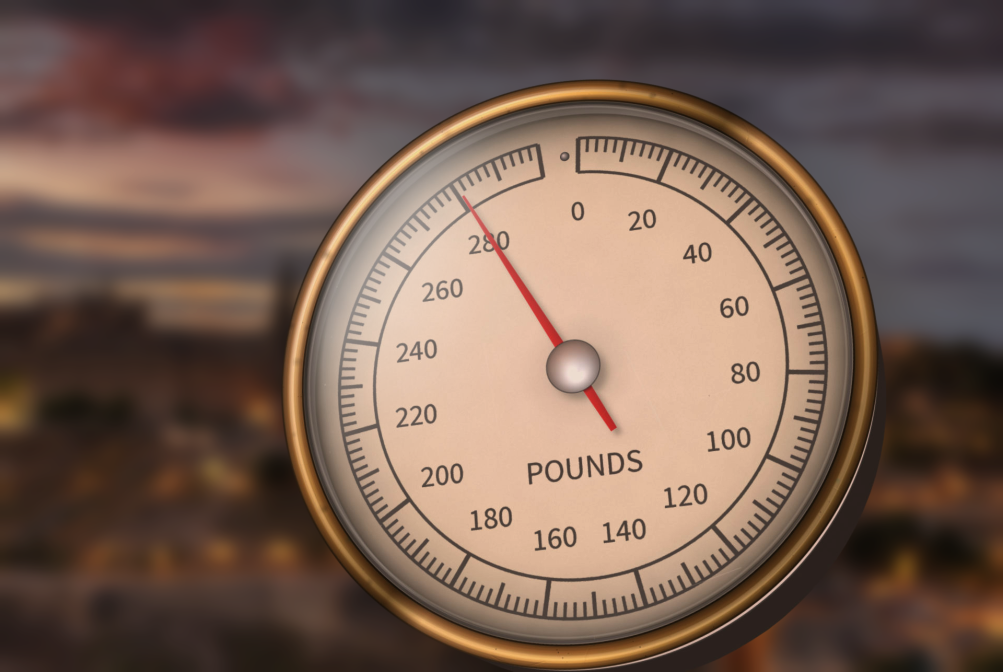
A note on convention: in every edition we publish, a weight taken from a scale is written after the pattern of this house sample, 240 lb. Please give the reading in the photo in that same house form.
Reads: 281 lb
